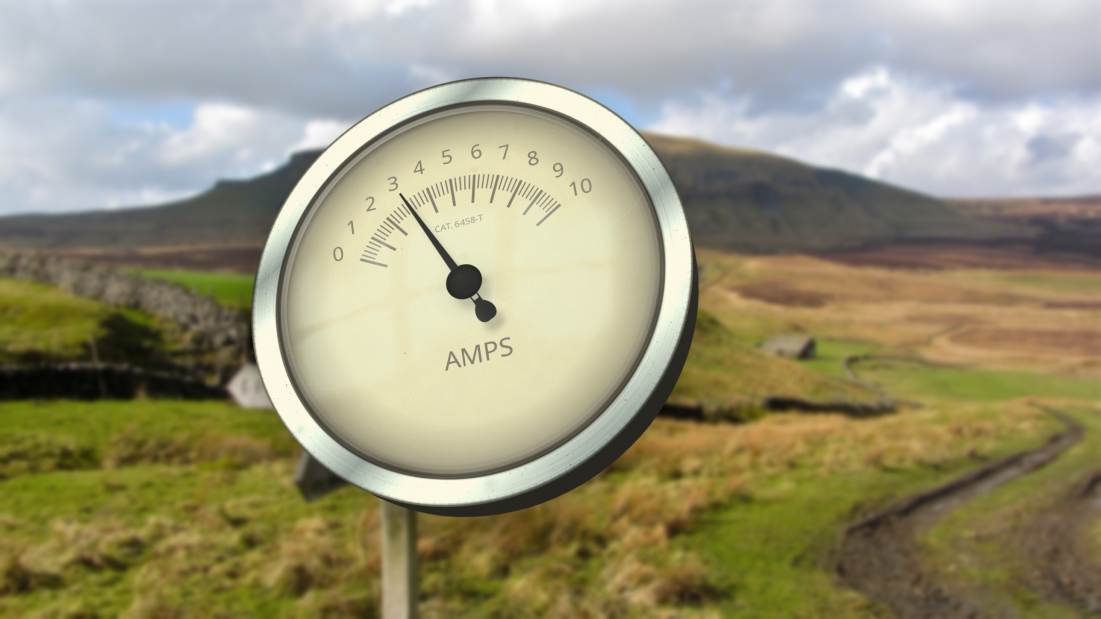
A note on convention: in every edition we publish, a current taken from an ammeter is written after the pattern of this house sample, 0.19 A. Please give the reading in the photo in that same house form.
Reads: 3 A
